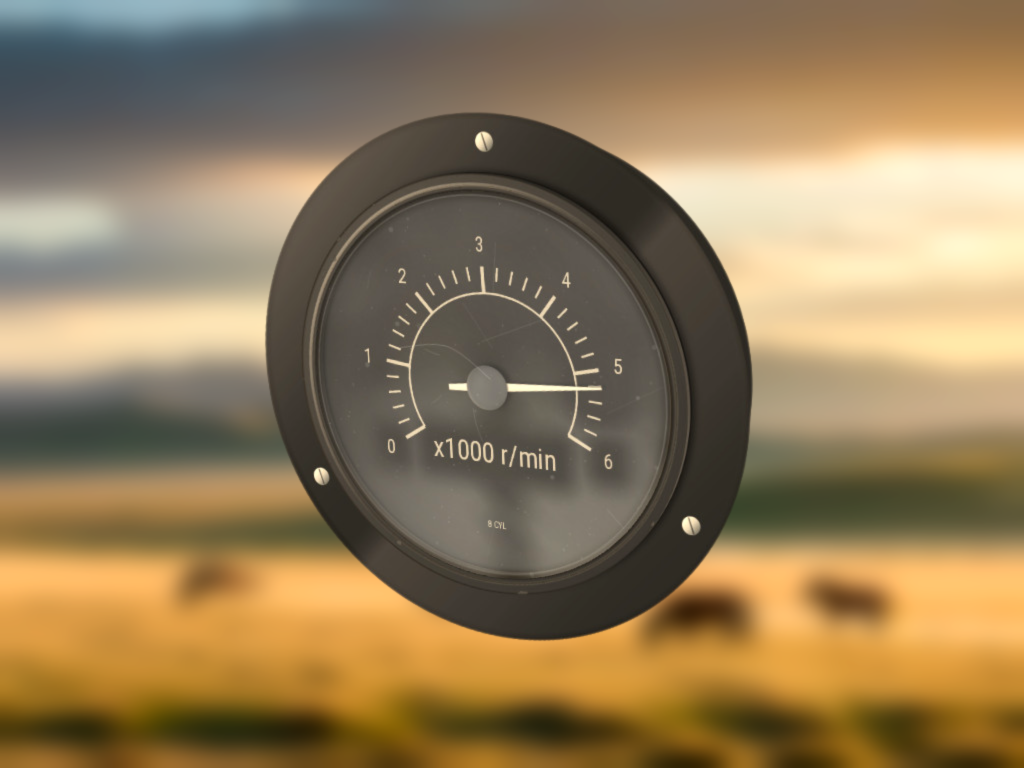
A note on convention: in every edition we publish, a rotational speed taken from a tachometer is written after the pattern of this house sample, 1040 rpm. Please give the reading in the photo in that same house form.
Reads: 5200 rpm
